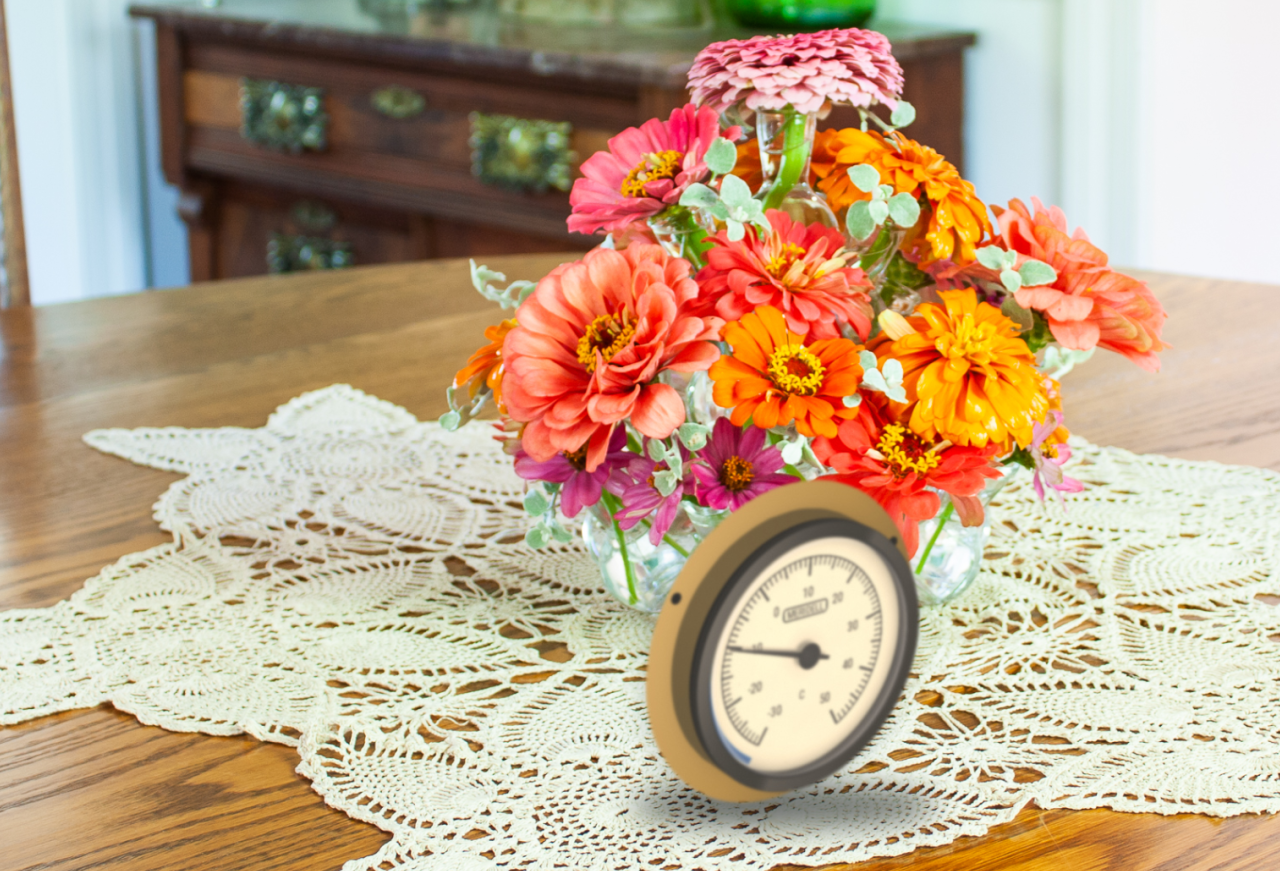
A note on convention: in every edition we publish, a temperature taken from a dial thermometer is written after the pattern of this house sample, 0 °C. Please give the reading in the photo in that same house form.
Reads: -10 °C
